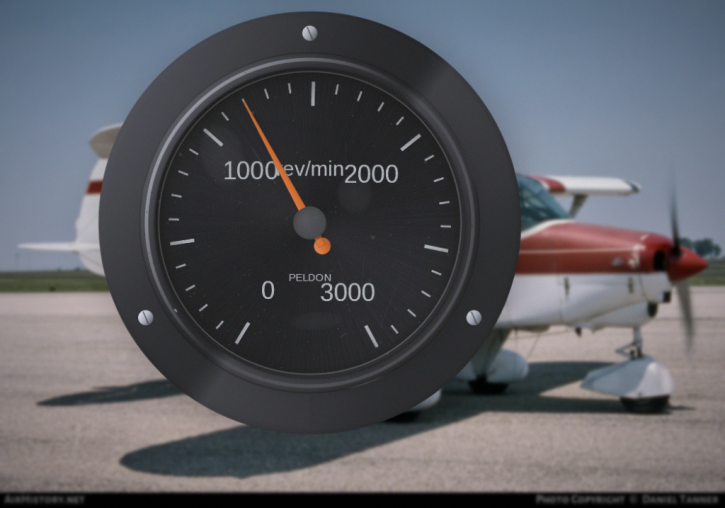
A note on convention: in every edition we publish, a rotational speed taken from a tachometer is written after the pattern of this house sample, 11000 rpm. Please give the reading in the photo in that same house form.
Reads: 1200 rpm
